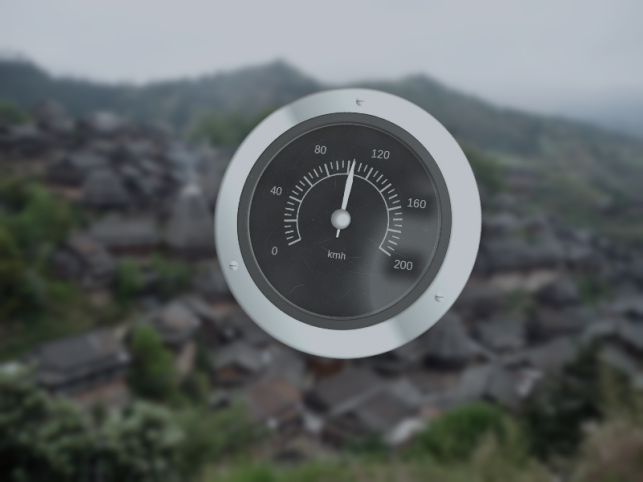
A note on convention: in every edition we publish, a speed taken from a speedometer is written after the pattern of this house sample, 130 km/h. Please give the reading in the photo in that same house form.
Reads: 105 km/h
